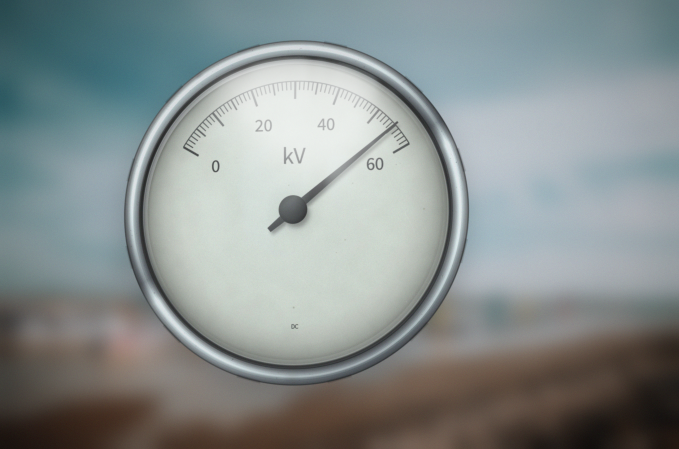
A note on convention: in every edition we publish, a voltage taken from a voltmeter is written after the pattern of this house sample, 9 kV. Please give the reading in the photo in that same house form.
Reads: 55 kV
